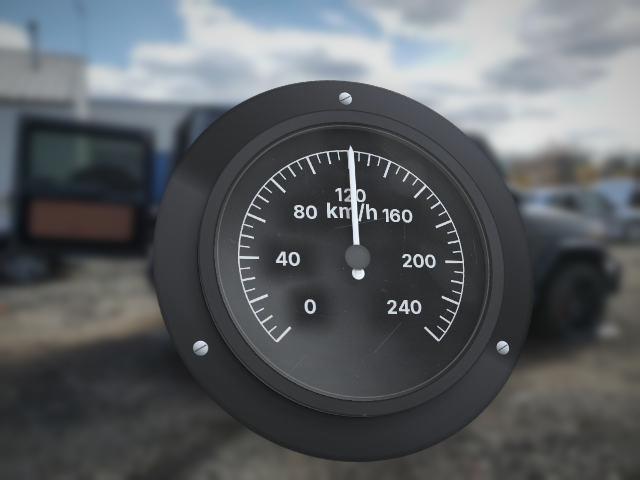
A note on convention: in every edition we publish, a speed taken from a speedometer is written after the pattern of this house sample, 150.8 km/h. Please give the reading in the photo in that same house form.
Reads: 120 km/h
